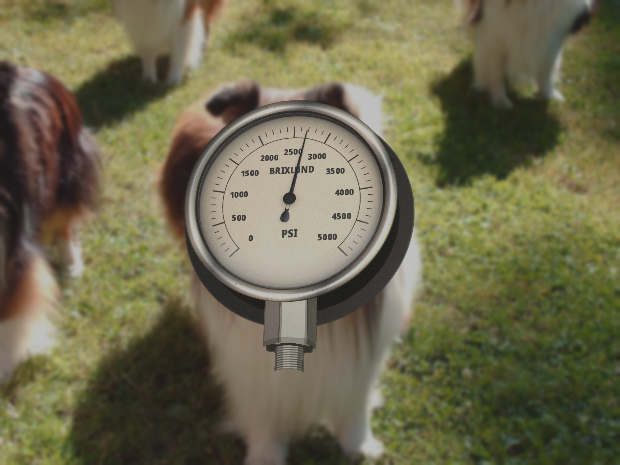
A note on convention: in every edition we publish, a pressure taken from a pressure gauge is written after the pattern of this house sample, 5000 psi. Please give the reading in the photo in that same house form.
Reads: 2700 psi
